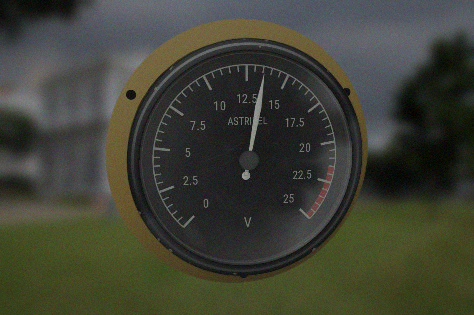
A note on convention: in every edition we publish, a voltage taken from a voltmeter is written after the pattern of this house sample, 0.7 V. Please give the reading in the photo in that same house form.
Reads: 13.5 V
